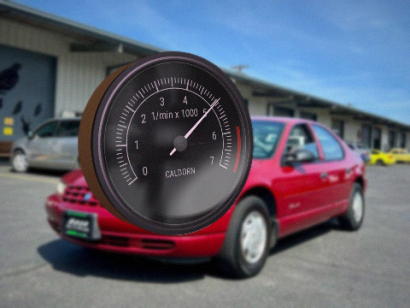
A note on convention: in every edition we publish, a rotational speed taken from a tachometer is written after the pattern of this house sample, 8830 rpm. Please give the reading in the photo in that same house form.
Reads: 5000 rpm
